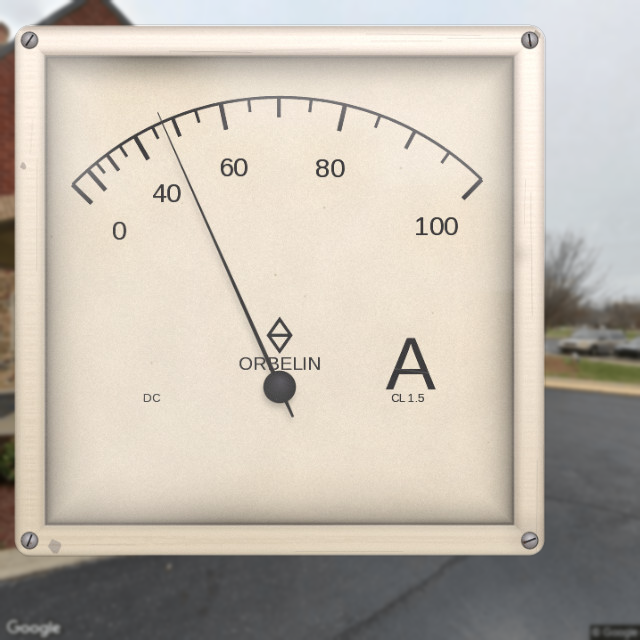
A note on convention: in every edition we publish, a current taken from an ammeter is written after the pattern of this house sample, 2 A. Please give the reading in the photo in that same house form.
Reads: 47.5 A
